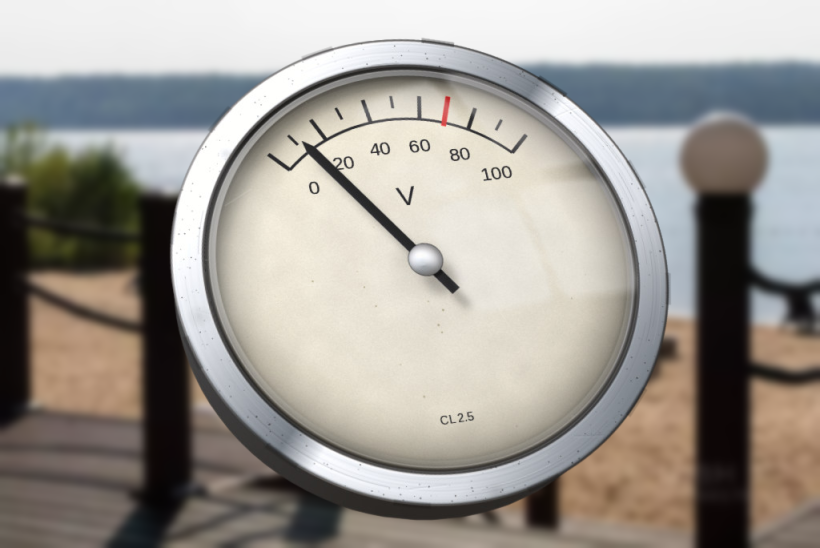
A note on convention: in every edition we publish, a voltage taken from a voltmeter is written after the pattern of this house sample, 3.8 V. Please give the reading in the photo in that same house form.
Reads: 10 V
